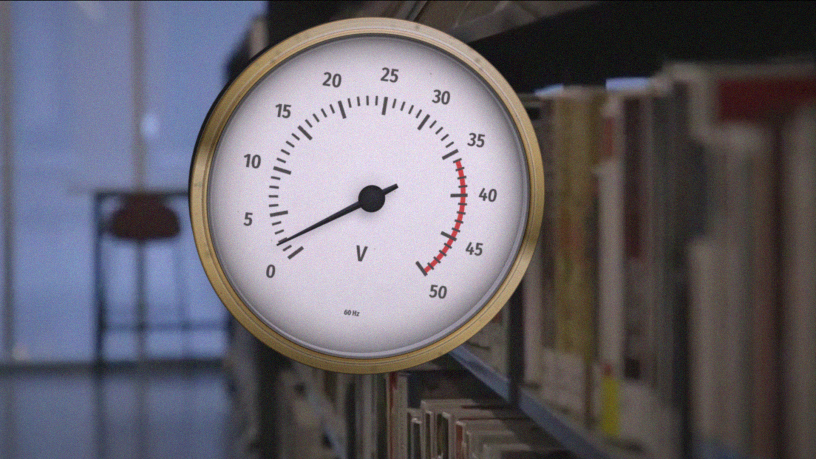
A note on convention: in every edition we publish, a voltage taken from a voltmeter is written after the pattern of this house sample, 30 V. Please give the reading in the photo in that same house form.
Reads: 2 V
